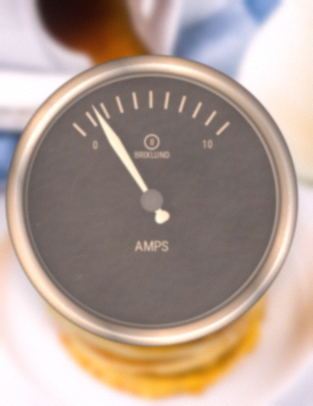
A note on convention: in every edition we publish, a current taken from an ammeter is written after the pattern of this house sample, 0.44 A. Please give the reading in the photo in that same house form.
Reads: 1.5 A
